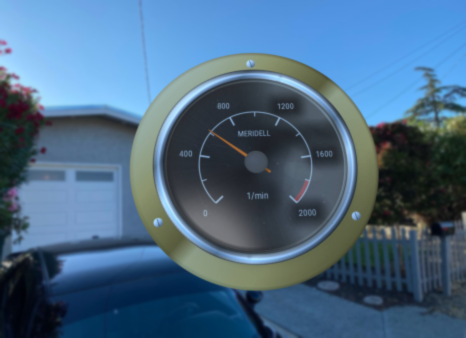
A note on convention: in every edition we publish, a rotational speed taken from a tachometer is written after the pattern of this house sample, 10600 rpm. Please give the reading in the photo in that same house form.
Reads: 600 rpm
